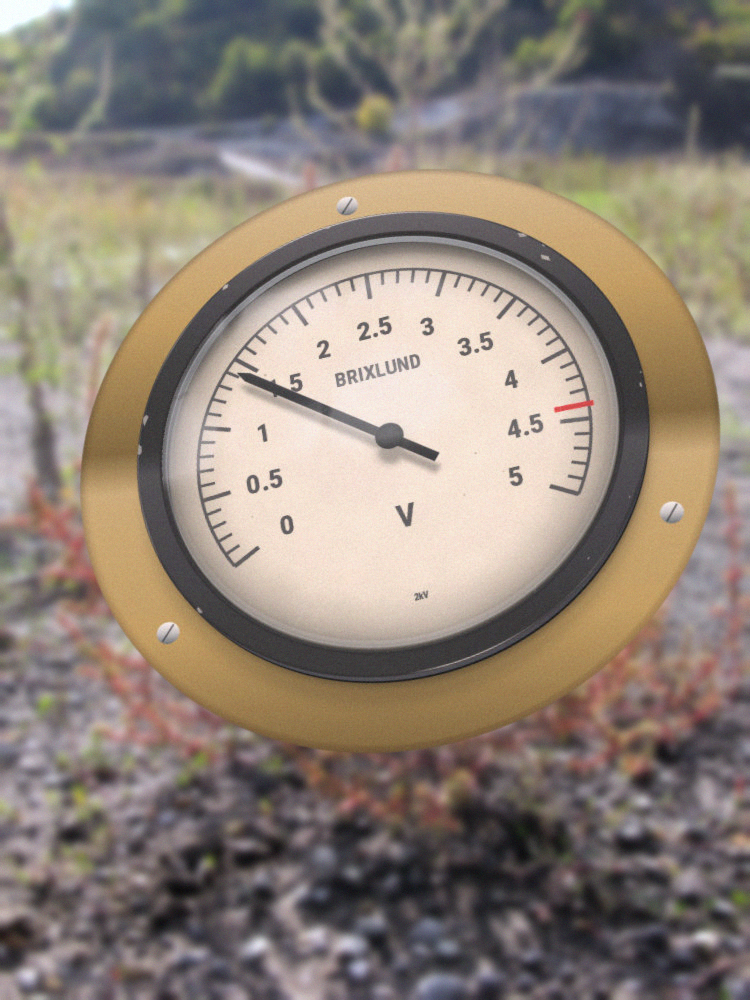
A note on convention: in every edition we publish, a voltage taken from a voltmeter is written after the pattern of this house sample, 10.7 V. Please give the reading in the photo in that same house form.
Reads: 1.4 V
